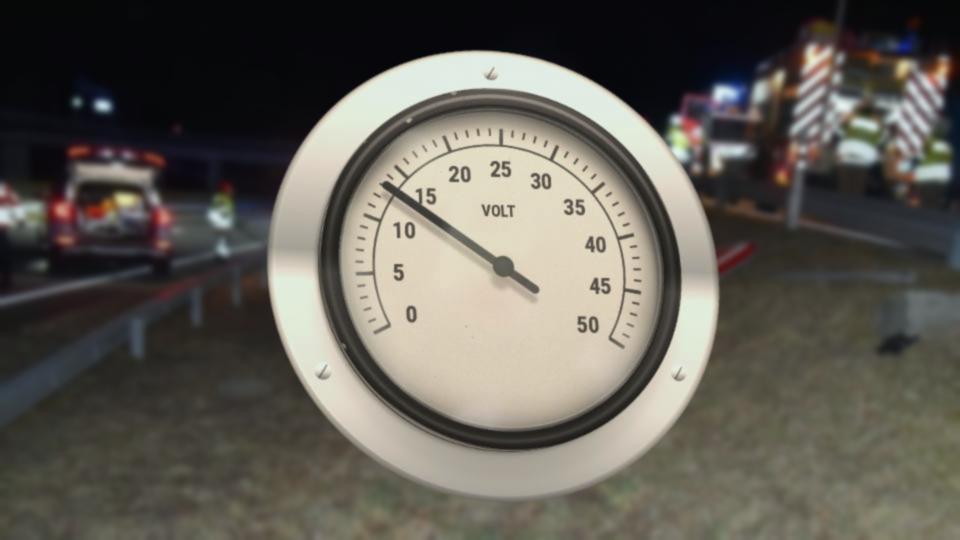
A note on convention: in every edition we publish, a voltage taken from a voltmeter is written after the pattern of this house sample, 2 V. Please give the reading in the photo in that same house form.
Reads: 13 V
